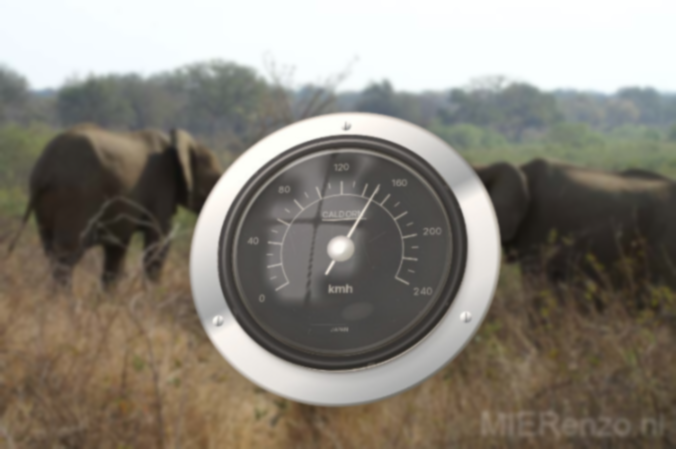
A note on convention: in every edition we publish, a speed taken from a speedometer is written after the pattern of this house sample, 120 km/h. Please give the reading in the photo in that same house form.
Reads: 150 km/h
